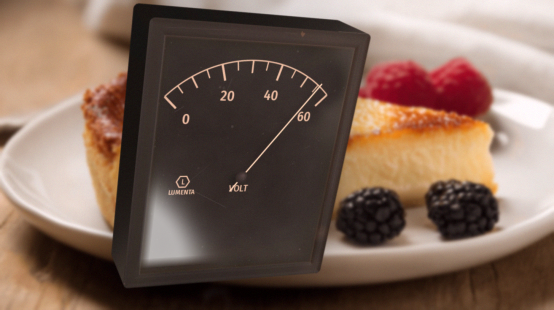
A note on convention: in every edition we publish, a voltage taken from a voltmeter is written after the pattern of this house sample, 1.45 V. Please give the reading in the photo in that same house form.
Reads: 55 V
